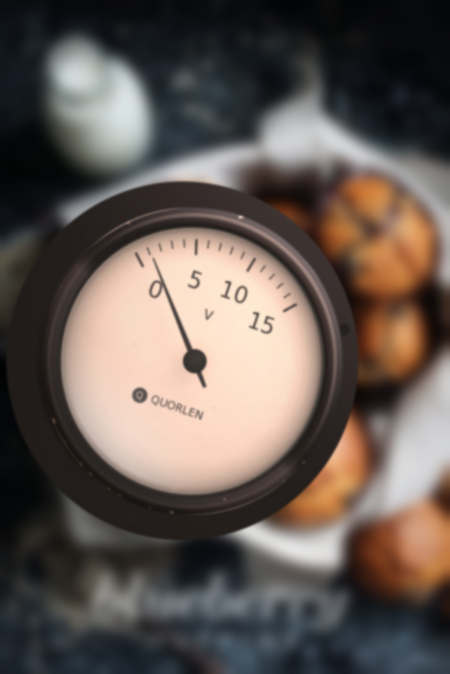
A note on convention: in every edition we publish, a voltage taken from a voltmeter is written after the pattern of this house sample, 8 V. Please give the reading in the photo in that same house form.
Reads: 1 V
